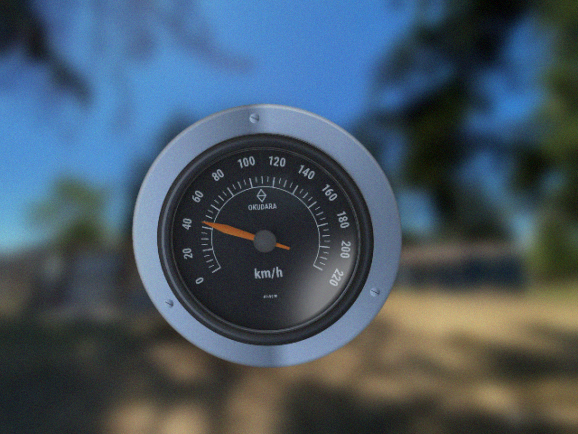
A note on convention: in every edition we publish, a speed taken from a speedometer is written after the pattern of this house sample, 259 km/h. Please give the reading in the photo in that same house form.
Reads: 45 km/h
